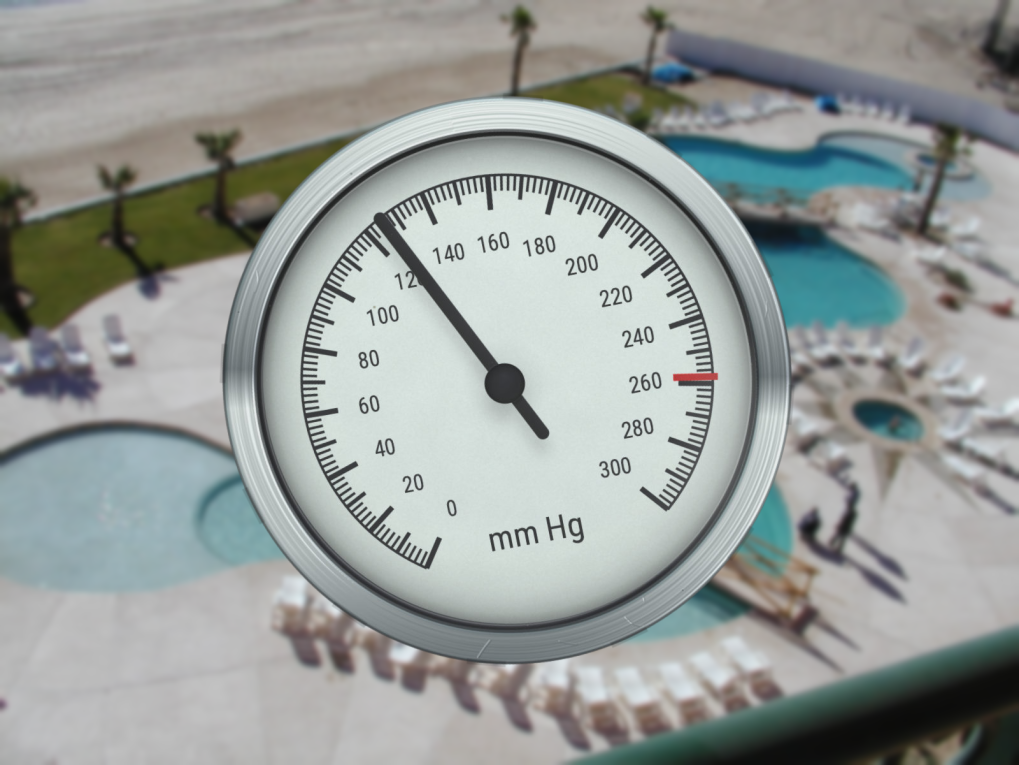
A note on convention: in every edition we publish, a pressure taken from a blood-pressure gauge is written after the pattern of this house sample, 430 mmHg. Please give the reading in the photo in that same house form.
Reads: 126 mmHg
